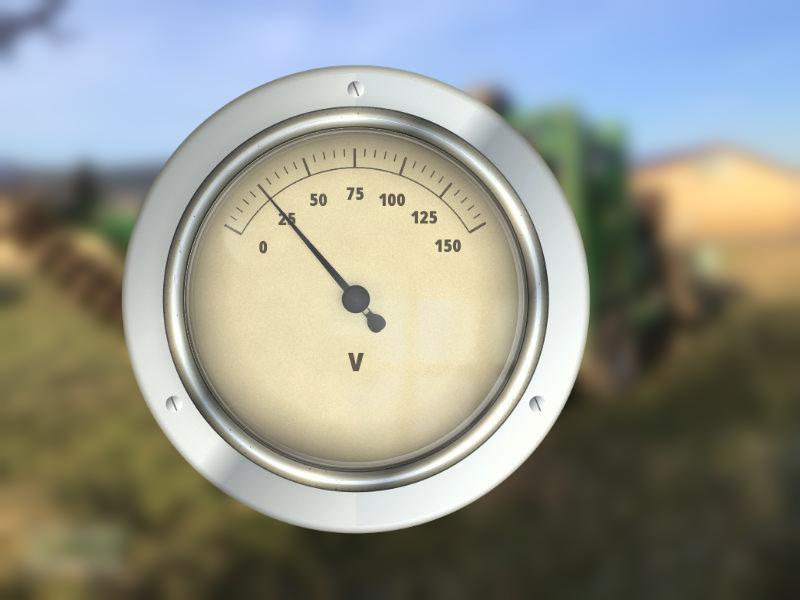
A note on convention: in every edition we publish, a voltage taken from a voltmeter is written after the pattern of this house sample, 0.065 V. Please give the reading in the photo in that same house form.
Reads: 25 V
